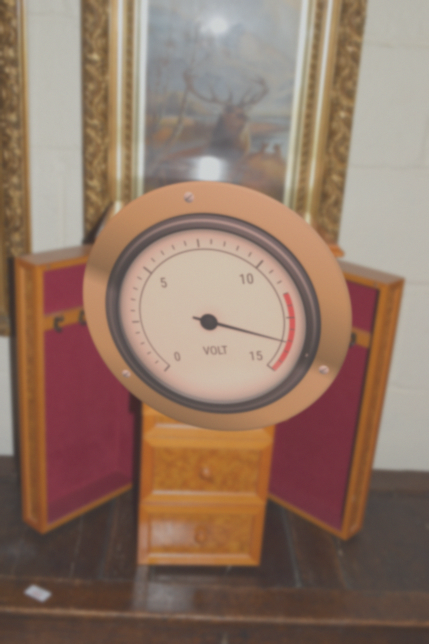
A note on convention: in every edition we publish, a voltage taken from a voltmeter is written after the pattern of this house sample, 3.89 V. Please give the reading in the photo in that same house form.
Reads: 13.5 V
